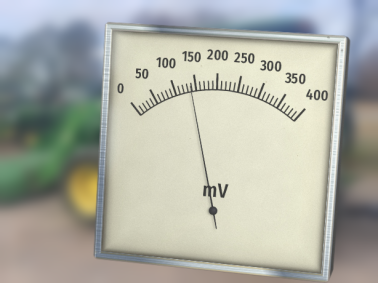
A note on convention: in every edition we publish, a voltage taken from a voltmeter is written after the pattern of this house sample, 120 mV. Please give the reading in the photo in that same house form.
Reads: 140 mV
